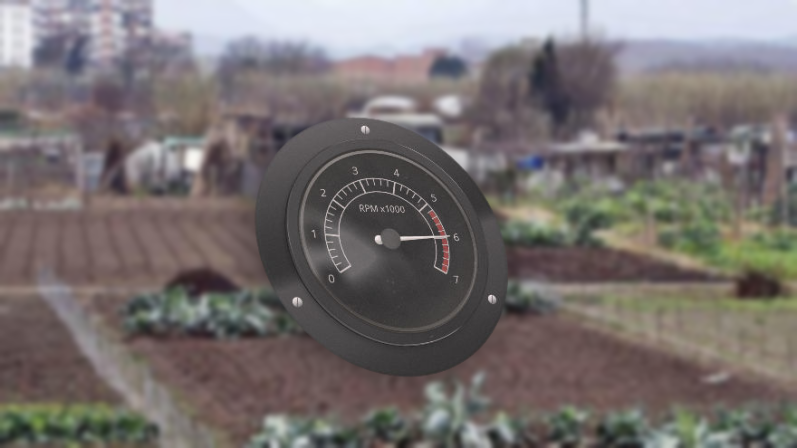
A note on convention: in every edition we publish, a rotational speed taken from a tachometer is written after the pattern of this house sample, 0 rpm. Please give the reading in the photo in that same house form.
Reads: 6000 rpm
